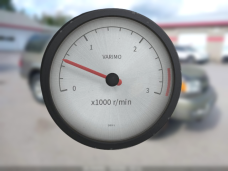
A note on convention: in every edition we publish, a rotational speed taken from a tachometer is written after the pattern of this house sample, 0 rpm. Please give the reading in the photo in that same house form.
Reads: 500 rpm
